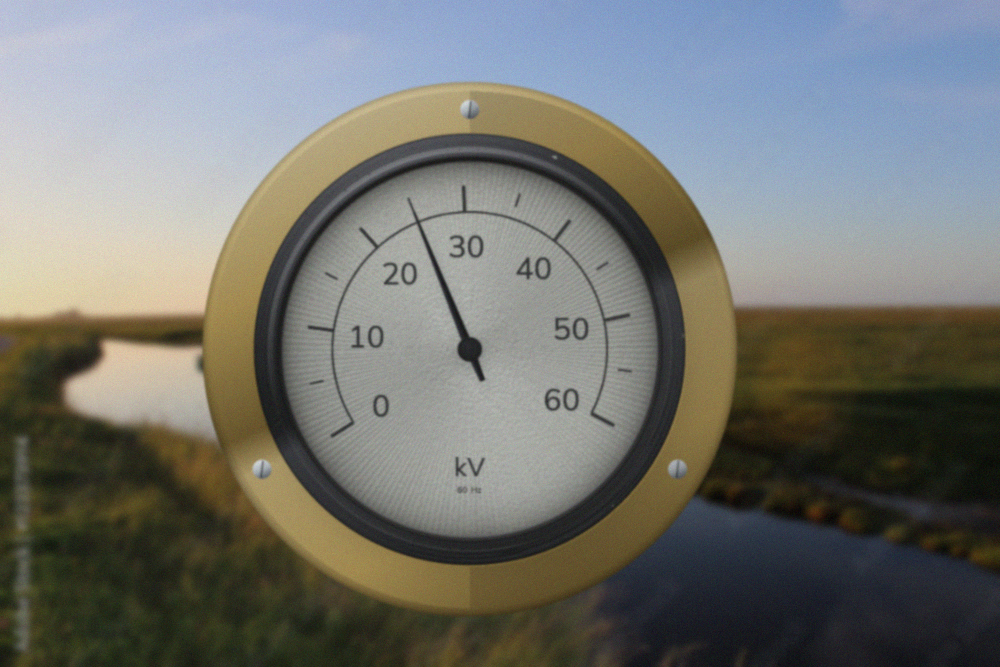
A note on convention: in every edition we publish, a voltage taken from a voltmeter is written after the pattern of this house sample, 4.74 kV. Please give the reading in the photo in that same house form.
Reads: 25 kV
